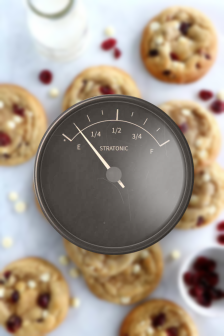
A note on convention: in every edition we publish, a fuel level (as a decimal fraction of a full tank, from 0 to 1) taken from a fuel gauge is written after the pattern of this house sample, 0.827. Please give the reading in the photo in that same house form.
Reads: 0.125
